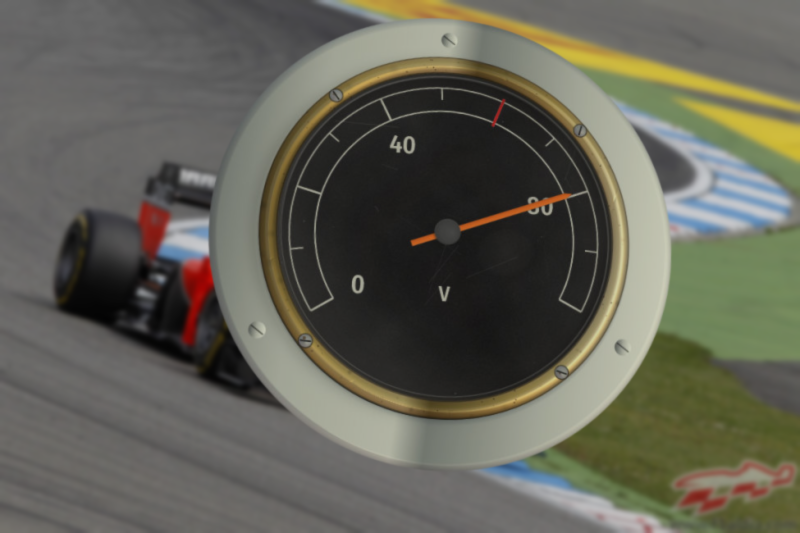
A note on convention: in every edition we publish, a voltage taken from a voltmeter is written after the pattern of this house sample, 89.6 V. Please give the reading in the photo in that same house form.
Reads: 80 V
